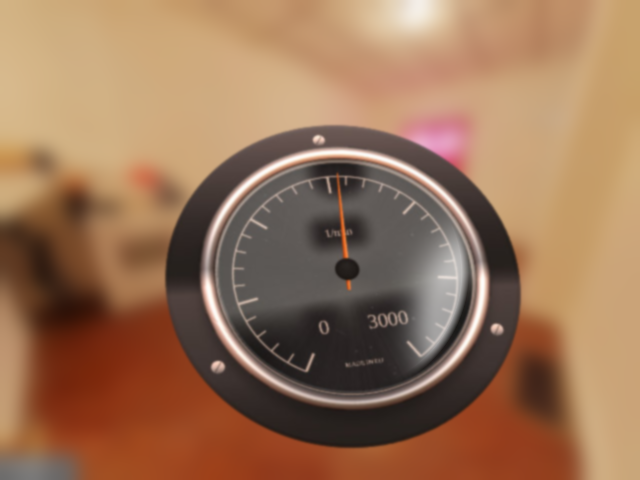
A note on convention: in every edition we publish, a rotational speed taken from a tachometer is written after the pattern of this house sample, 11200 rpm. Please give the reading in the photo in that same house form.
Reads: 1550 rpm
